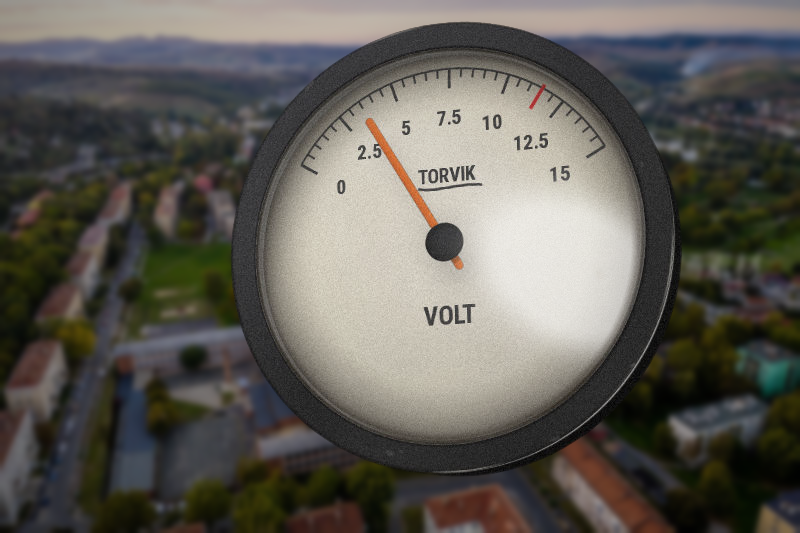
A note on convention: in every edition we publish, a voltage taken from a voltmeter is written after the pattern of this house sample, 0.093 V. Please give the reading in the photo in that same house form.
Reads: 3.5 V
